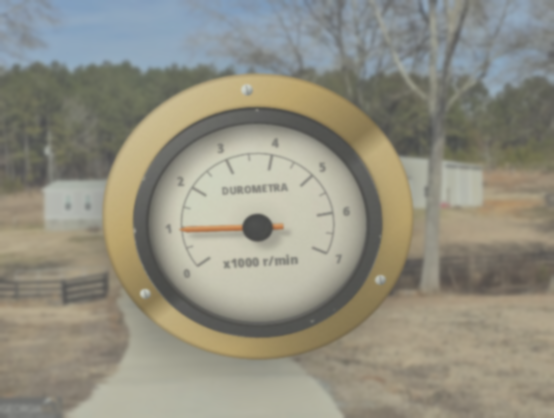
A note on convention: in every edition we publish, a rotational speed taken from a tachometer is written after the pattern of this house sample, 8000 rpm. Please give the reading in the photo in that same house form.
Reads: 1000 rpm
